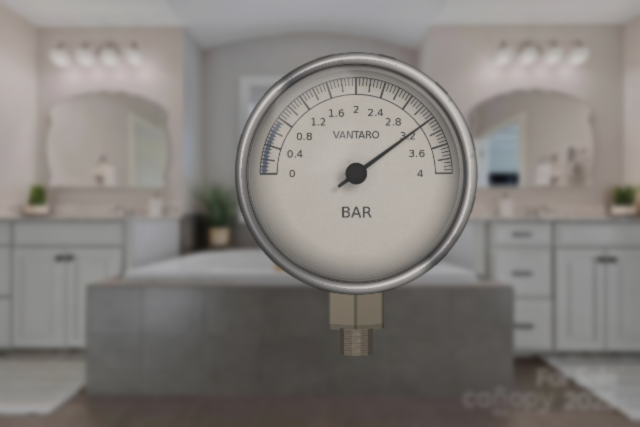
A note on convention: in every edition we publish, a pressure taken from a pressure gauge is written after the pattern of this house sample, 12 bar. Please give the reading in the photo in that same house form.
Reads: 3.2 bar
